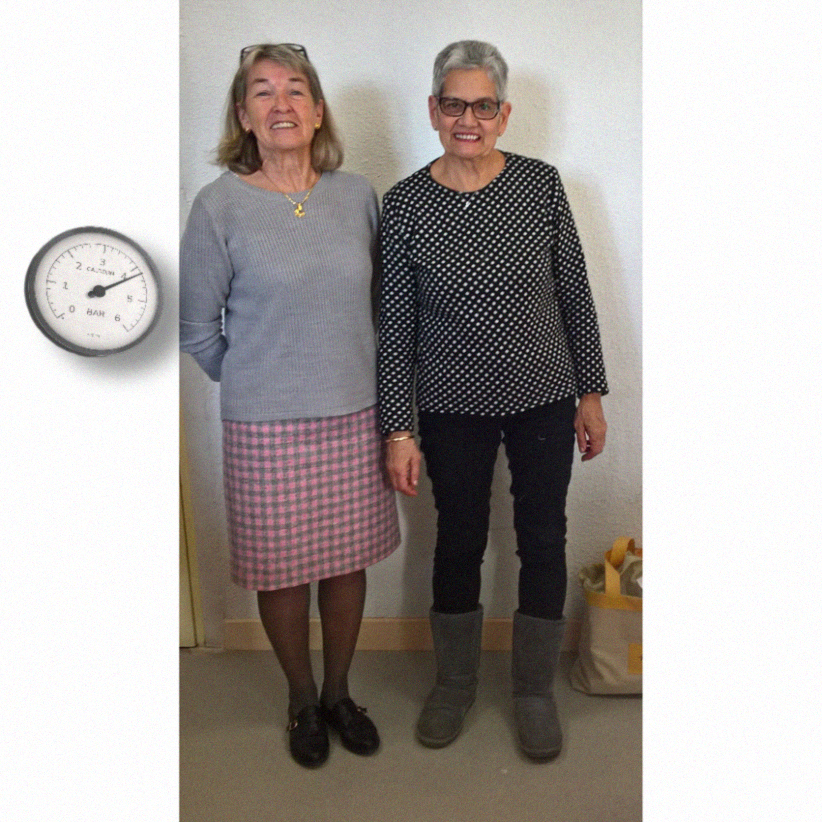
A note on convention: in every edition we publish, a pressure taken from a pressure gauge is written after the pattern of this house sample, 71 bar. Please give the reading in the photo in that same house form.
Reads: 4.2 bar
